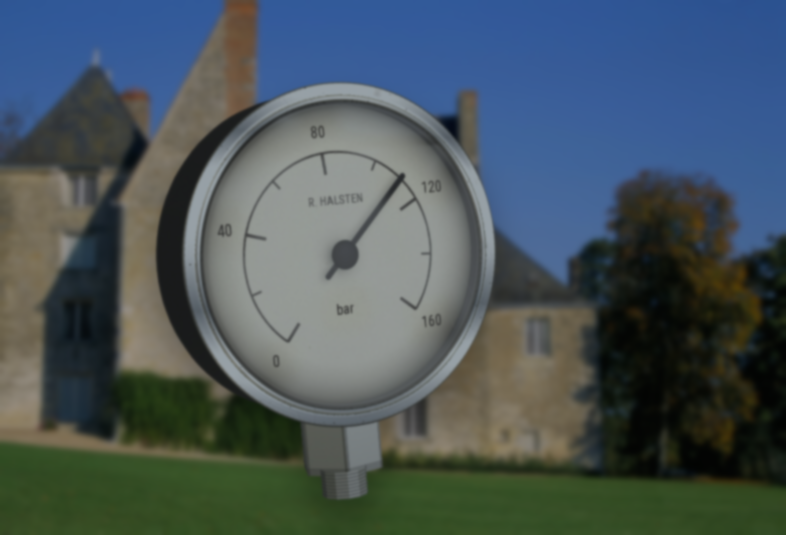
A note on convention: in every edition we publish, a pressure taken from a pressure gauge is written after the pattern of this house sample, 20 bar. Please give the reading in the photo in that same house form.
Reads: 110 bar
